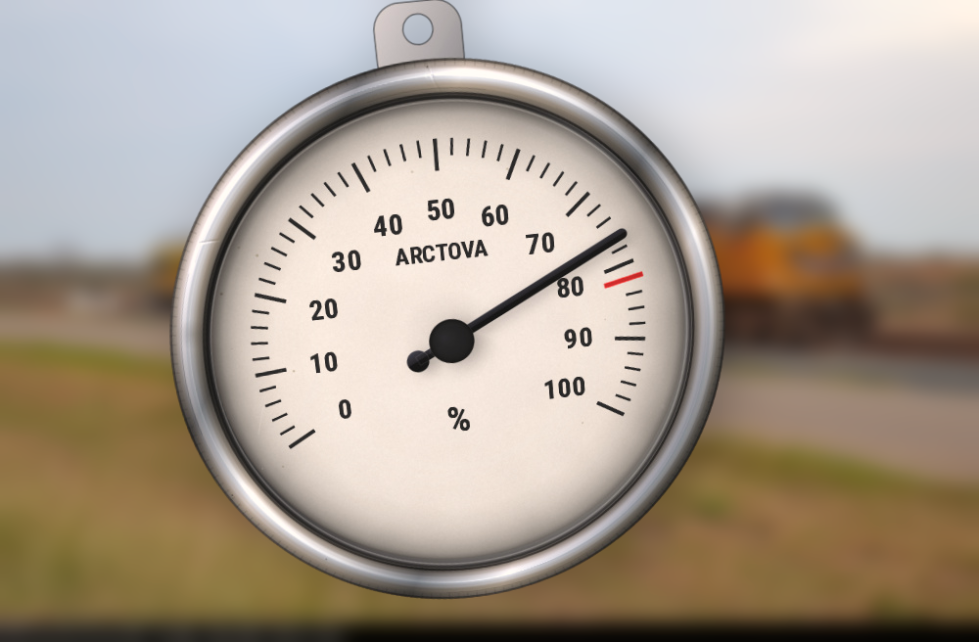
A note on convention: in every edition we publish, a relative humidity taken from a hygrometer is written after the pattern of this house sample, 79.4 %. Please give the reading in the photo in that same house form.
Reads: 76 %
